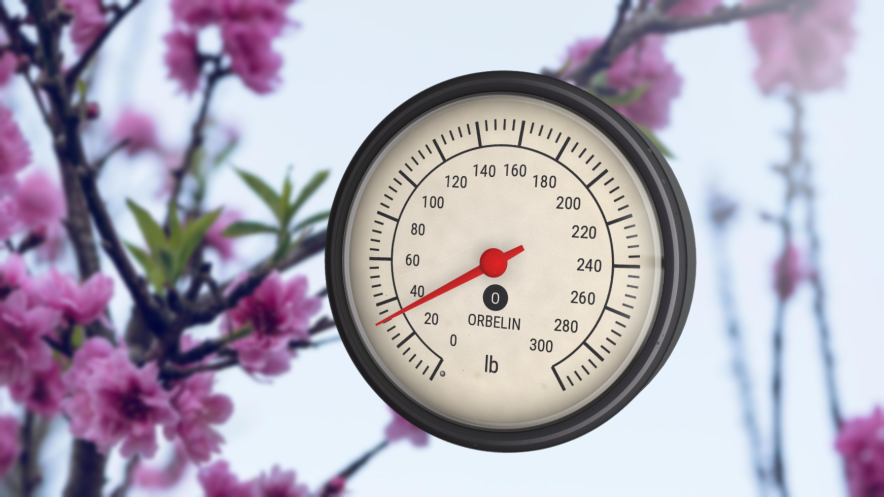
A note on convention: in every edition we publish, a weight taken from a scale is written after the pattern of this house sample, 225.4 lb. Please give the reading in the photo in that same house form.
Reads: 32 lb
